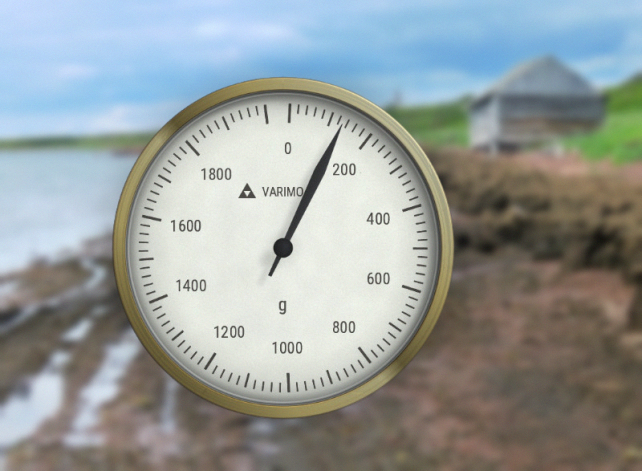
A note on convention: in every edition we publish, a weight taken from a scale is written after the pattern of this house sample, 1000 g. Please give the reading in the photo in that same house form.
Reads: 130 g
